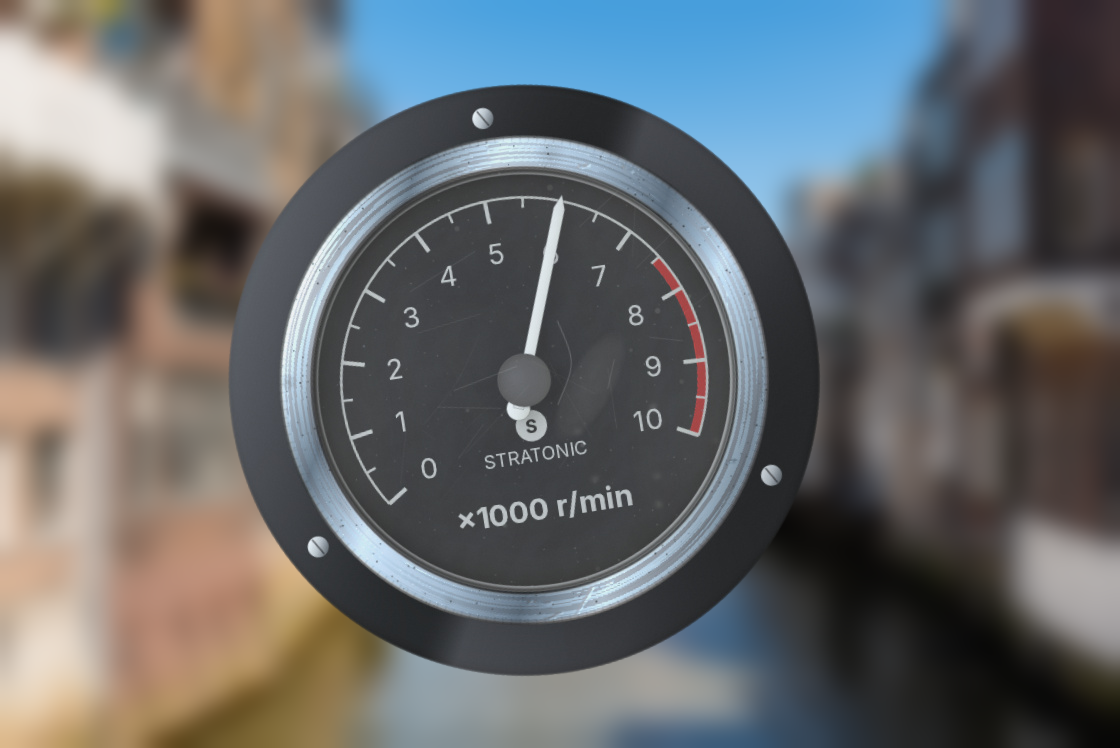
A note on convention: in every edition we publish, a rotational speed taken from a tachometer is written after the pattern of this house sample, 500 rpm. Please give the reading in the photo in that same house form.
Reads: 6000 rpm
